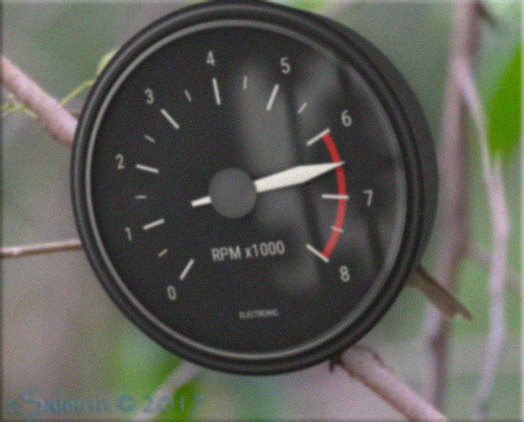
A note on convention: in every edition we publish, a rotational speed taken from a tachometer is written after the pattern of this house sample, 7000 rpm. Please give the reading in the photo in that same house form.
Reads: 6500 rpm
